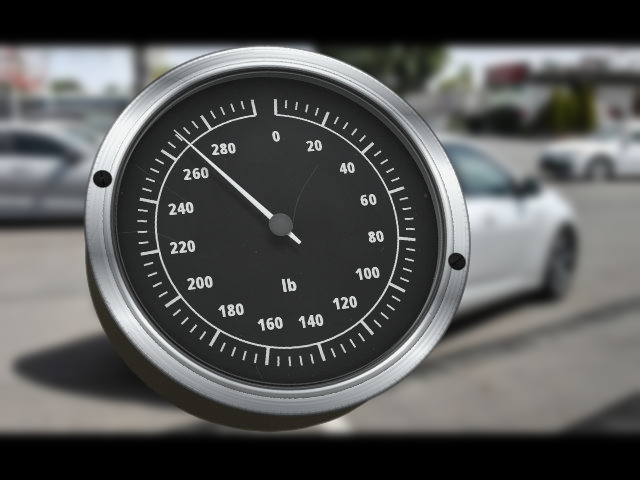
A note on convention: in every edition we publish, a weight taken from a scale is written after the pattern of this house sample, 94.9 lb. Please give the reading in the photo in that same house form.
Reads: 268 lb
